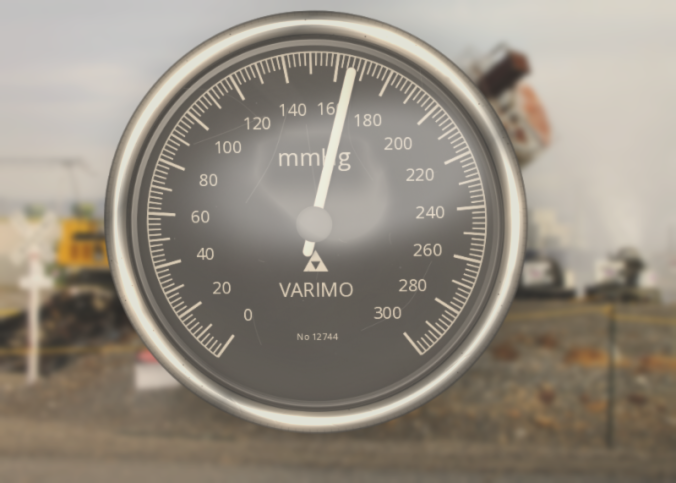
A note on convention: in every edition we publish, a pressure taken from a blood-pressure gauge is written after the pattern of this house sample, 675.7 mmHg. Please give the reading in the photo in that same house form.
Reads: 166 mmHg
